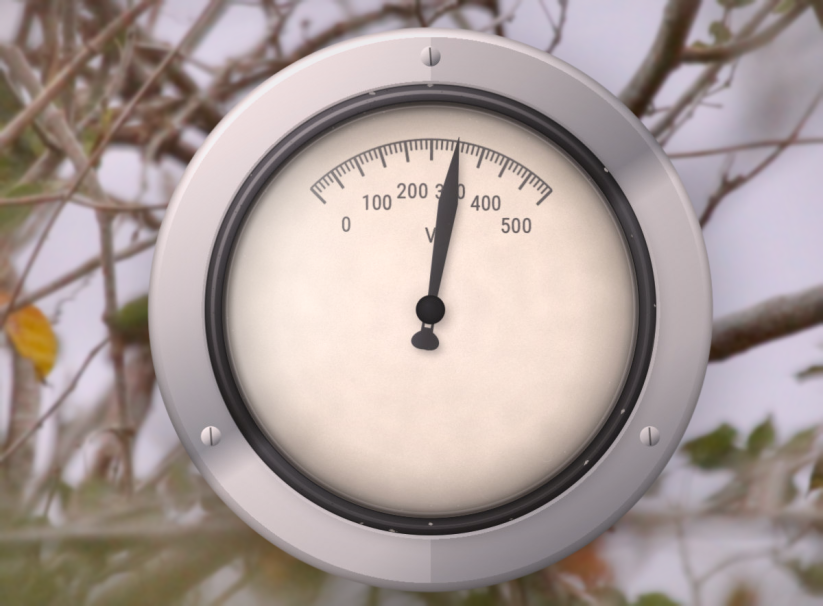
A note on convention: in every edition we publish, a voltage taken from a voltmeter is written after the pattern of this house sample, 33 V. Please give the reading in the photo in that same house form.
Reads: 300 V
